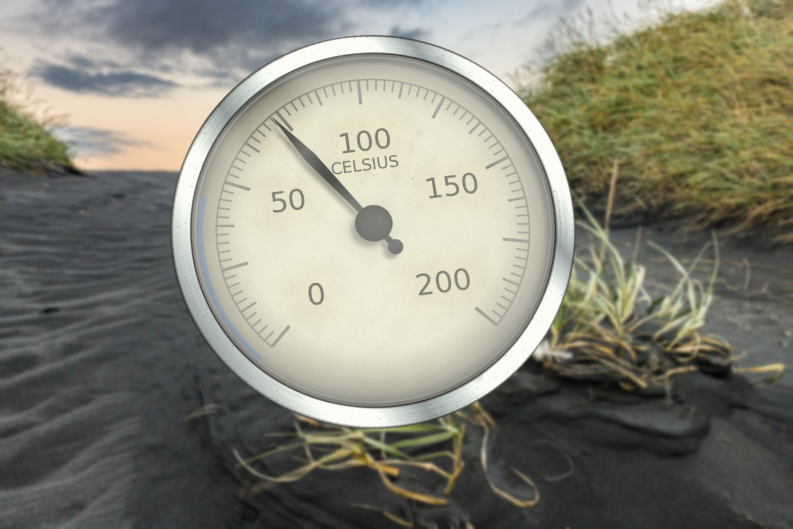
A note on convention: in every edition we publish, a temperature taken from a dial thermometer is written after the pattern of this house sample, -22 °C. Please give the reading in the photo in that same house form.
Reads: 72.5 °C
